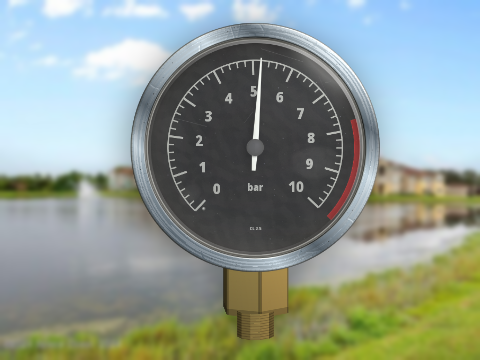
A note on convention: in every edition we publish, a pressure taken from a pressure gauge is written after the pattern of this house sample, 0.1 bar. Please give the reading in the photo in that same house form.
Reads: 5.2 bar
